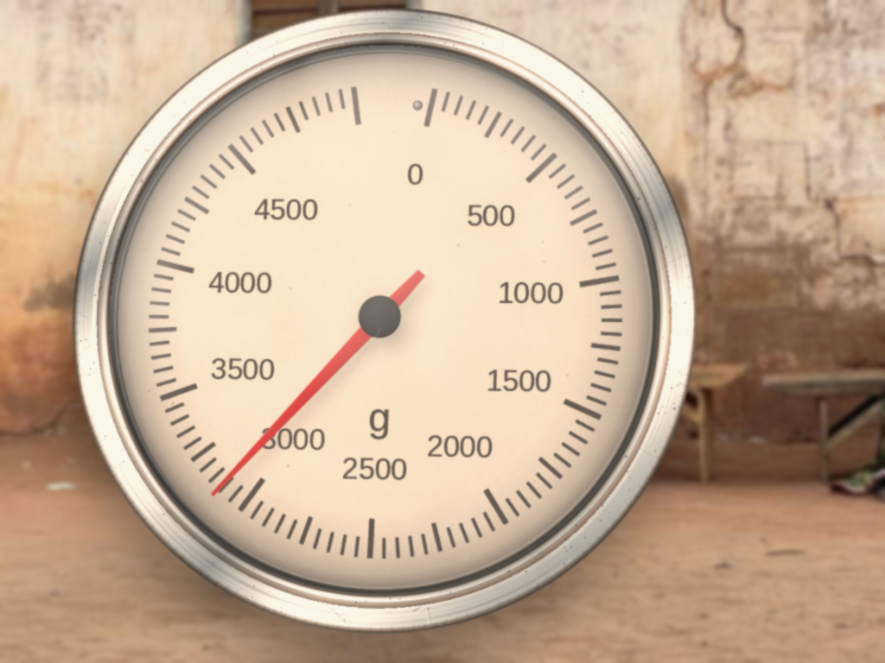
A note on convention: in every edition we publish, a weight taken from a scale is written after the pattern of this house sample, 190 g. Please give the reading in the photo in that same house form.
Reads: 3100 g
